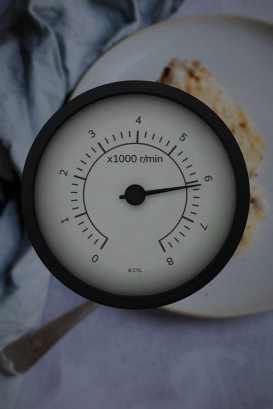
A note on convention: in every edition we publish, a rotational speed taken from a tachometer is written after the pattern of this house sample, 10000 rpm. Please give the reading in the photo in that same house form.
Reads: 6100 rpm
